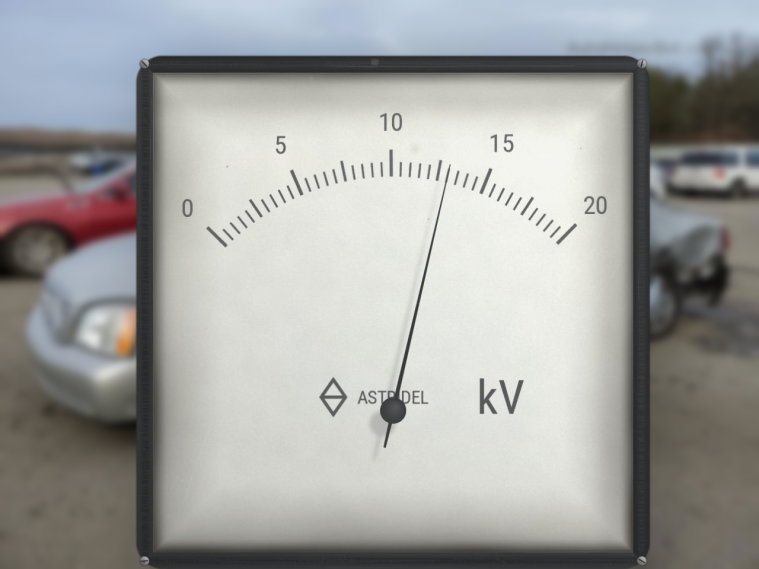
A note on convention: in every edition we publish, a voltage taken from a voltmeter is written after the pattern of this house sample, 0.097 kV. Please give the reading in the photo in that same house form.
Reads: 13 kV
